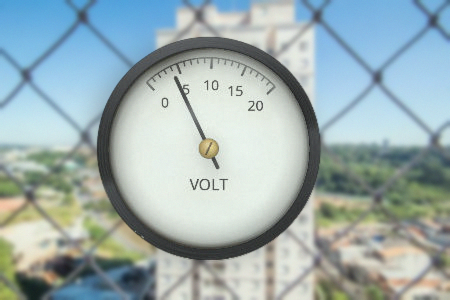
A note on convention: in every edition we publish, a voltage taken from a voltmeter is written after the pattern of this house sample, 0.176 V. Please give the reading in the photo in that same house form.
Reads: 4 V
